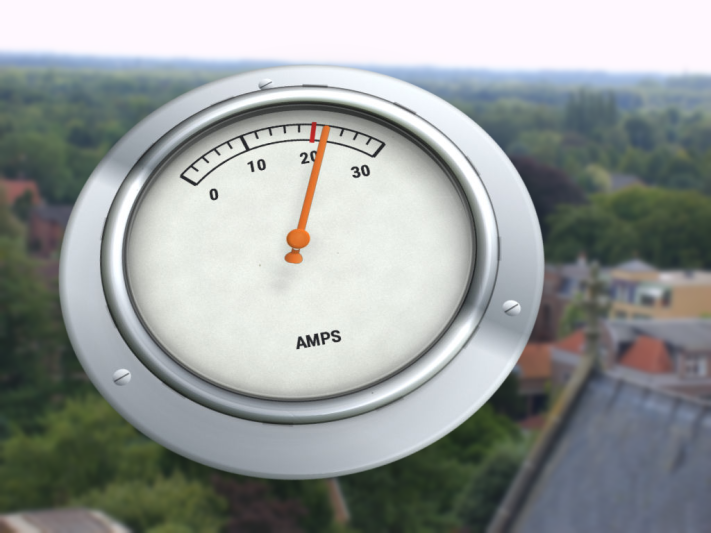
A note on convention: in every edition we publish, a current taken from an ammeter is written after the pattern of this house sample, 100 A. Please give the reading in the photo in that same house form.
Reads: 22 A
